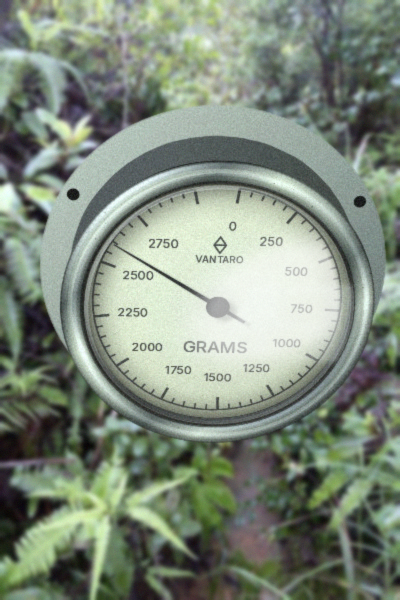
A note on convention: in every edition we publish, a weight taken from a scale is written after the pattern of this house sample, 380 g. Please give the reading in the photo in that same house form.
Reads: 2600 g
